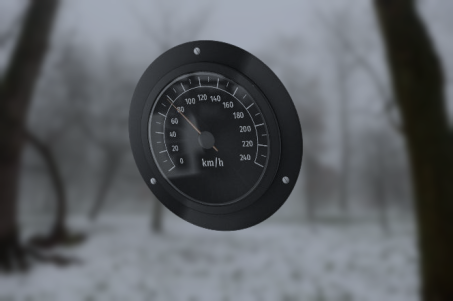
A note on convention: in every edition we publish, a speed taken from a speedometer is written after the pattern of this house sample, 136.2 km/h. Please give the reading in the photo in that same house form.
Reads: 80 km/h
